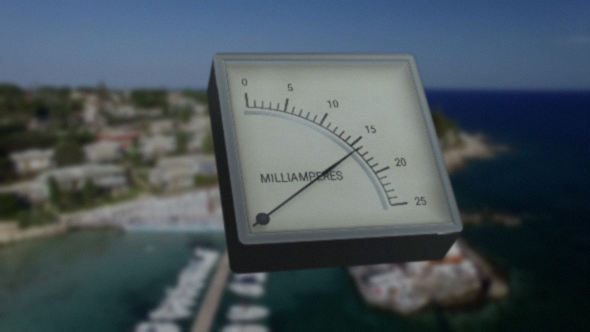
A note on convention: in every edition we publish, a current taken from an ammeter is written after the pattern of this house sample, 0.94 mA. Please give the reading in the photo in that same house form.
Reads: 16 mA
